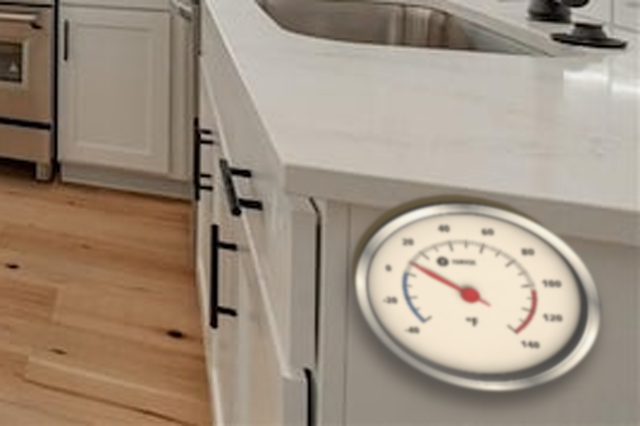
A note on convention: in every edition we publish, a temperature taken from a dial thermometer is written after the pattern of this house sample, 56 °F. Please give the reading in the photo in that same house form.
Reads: 10 °F
